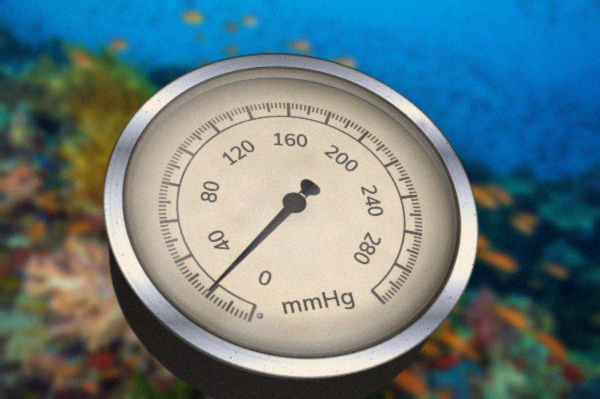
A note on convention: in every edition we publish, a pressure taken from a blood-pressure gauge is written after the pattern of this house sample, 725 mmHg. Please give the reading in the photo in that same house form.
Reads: 20 mmHg
